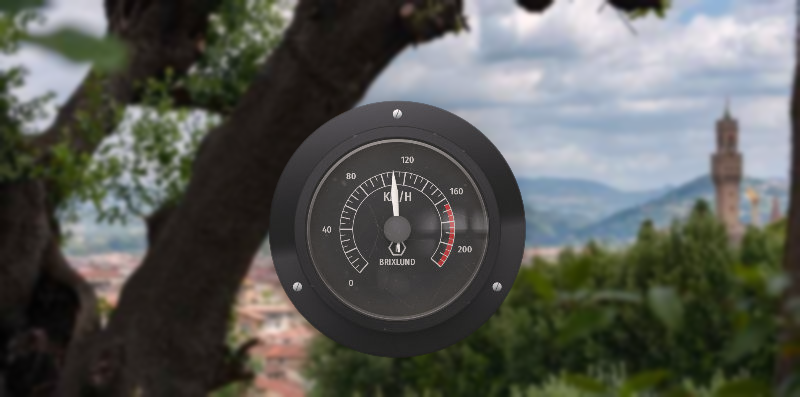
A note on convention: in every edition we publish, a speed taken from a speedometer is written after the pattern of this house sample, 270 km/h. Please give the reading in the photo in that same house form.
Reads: 110 km/h
